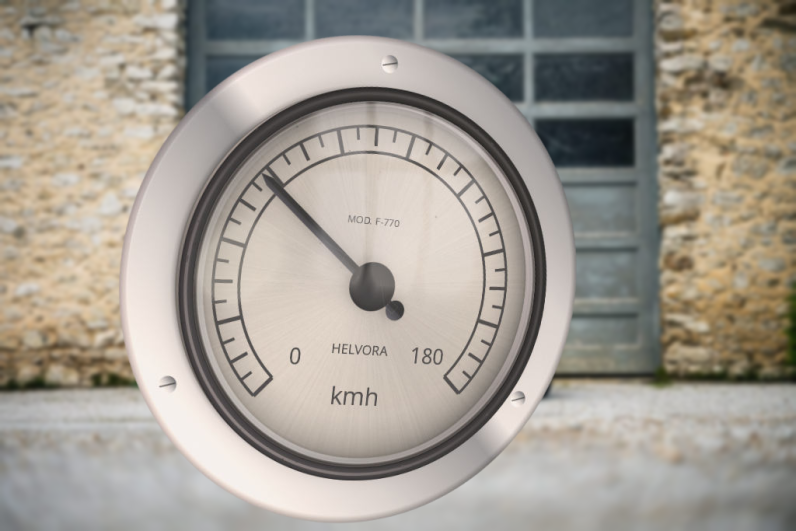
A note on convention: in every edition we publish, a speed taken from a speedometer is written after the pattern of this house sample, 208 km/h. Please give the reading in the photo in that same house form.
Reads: 57.5 km/h
